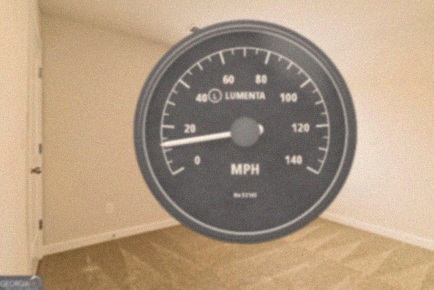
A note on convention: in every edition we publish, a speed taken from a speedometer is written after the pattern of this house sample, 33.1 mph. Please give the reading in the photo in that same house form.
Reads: 12.5 mph
